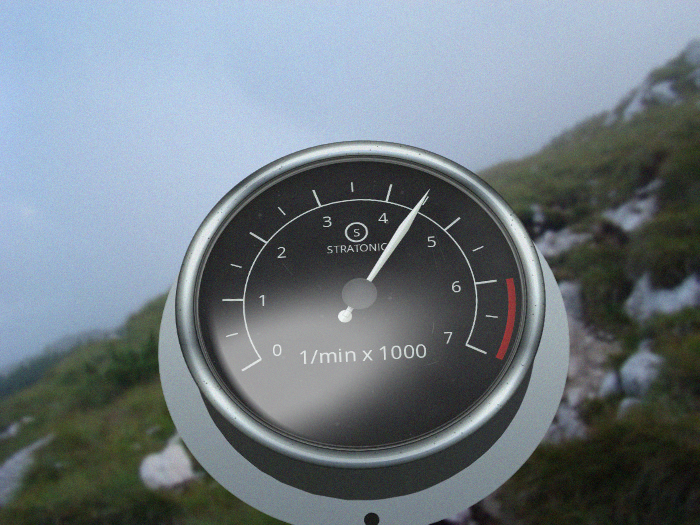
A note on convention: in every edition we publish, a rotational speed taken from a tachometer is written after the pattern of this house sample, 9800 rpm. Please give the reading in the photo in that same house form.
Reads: 4500 rpm
